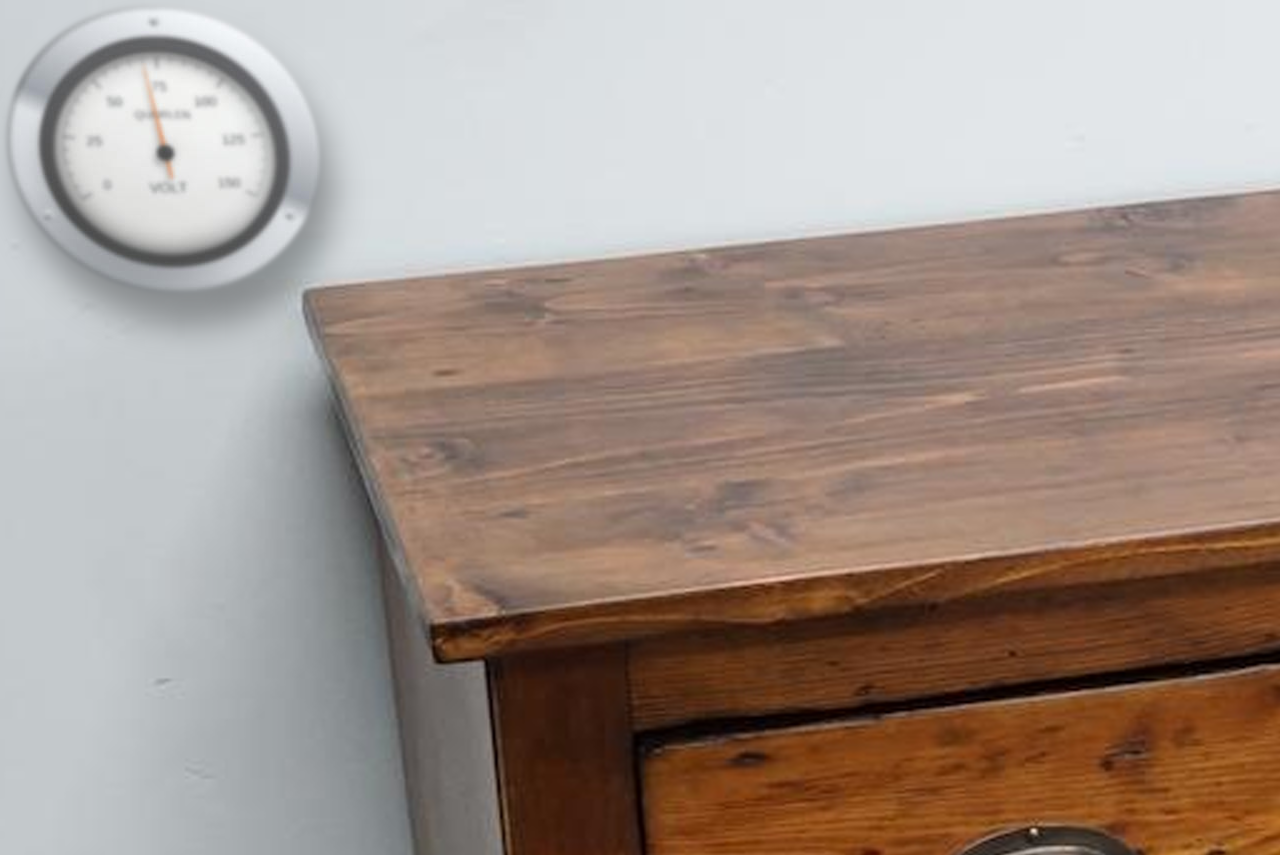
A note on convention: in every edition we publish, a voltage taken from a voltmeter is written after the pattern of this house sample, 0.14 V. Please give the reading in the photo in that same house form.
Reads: 70 V
